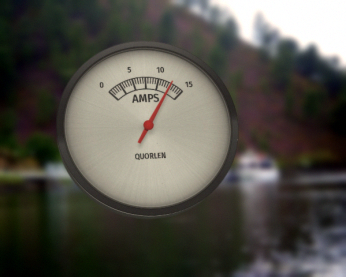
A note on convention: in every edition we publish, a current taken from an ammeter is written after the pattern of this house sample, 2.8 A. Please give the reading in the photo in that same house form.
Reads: 12.5 A
